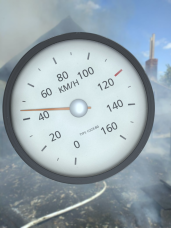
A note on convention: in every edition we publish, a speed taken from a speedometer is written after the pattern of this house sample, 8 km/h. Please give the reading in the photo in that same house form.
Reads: 45 km/h
